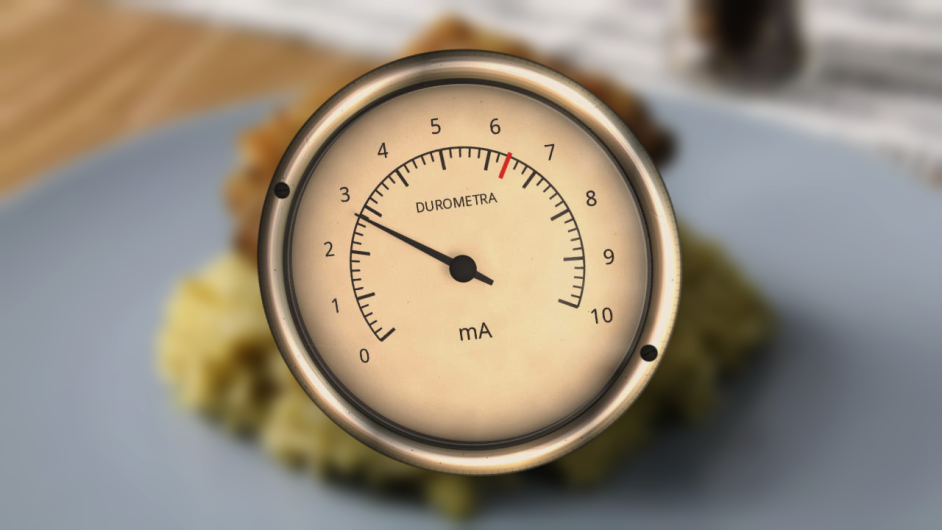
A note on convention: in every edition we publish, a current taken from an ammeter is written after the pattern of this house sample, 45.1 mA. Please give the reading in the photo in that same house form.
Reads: 2.8 mA
